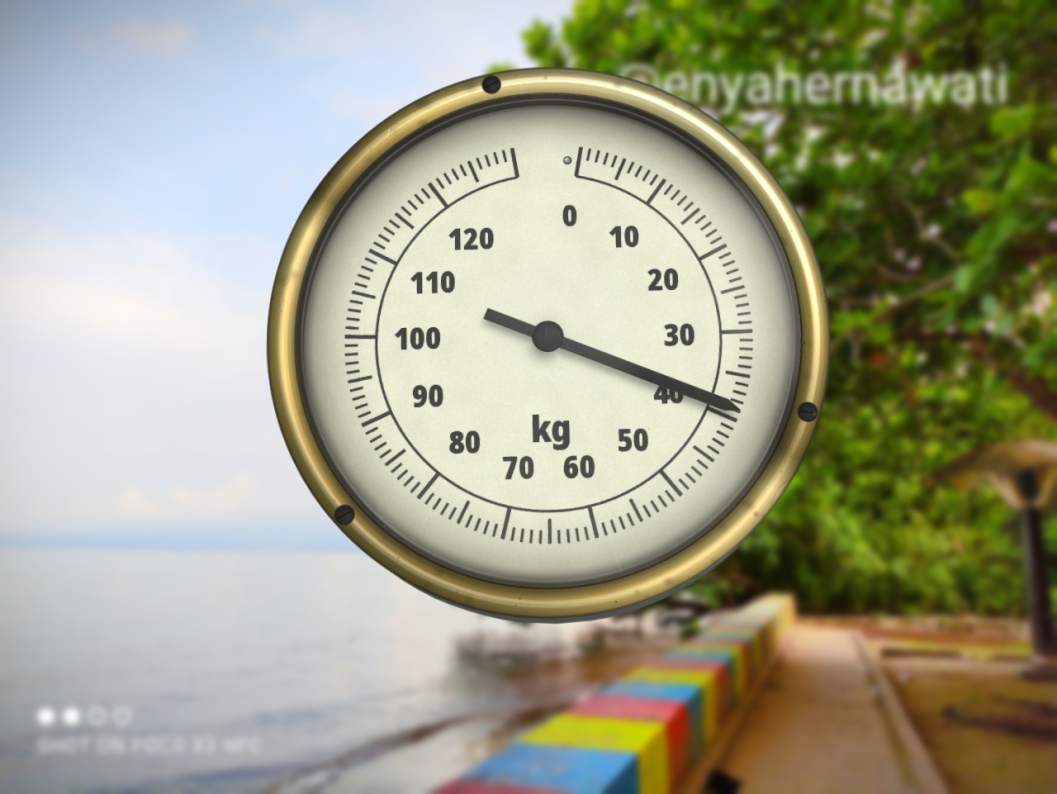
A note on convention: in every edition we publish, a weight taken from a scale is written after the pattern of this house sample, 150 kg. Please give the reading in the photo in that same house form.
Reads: 39 kg
